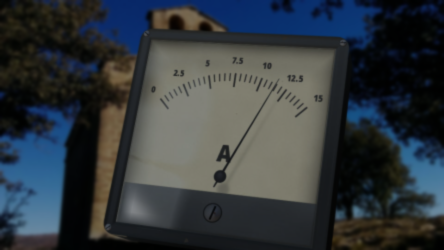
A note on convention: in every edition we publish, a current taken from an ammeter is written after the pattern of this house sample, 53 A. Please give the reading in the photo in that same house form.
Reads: 11.5 A
